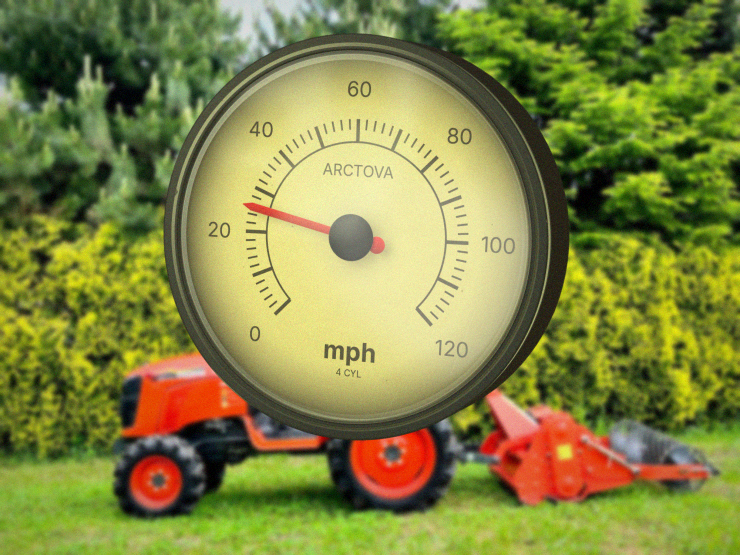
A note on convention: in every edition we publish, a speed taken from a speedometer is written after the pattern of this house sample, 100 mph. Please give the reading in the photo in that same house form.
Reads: 26 mph
